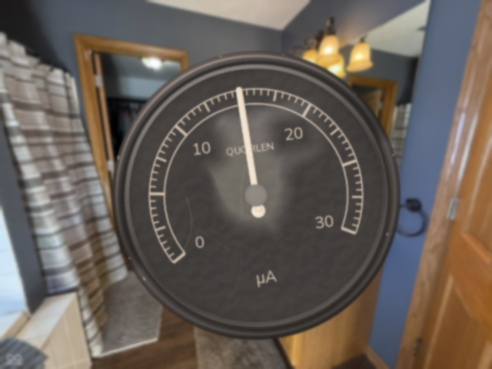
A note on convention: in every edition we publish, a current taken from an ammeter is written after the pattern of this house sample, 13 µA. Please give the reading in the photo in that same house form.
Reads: 15 µA
